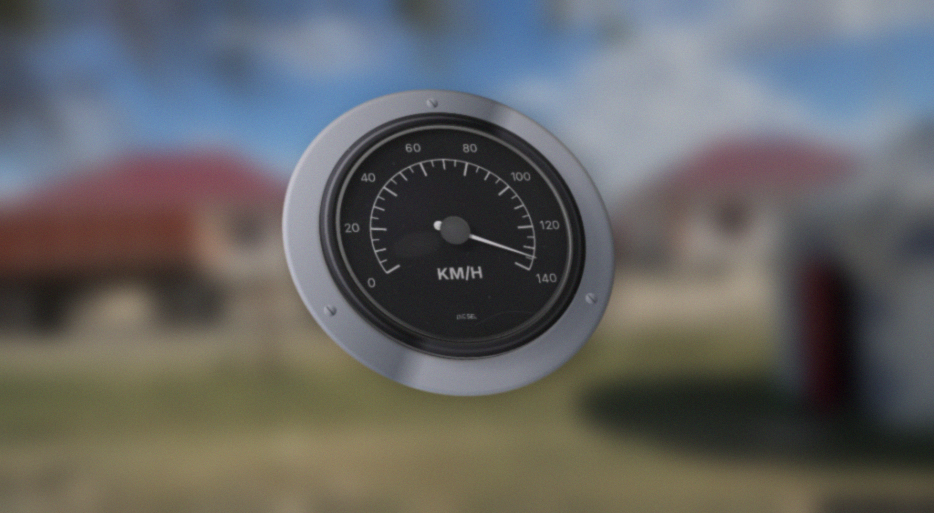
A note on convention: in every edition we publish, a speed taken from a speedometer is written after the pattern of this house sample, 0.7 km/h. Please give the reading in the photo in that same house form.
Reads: 135 km/h
